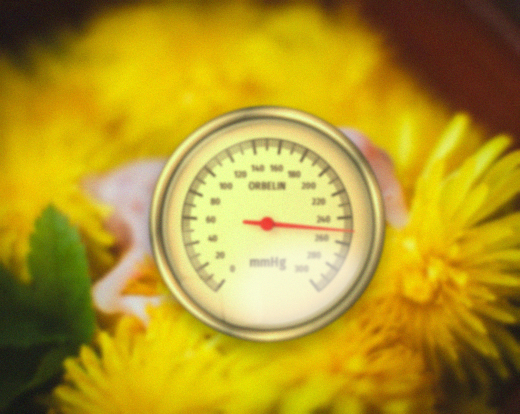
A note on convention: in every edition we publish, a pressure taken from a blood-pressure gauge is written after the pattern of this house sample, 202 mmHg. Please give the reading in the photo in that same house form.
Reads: 250 mmHg
